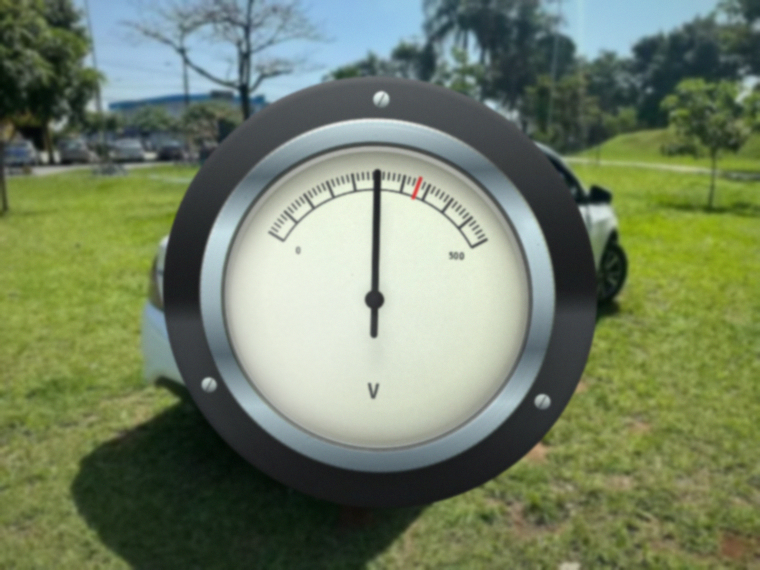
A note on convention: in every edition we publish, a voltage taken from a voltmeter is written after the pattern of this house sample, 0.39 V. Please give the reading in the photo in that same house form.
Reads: 250 V
